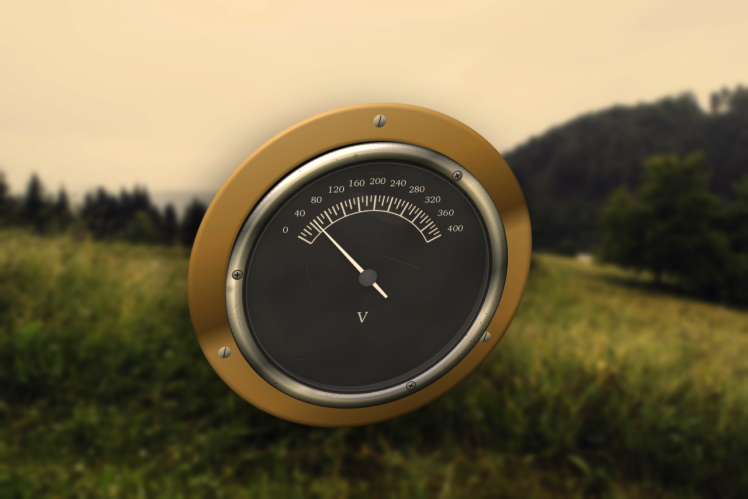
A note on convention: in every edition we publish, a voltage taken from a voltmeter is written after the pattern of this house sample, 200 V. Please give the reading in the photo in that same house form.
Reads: 50 V
